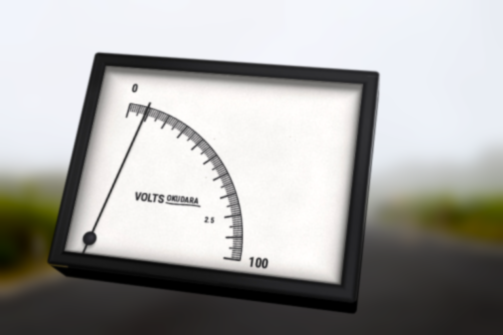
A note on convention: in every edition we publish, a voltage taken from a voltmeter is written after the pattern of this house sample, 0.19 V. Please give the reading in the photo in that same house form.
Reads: 10 V
